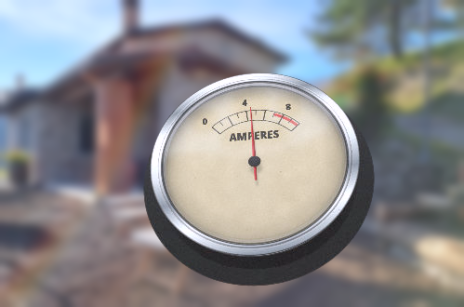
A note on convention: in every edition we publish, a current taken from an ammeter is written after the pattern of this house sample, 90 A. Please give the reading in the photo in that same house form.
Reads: 4.5 A
